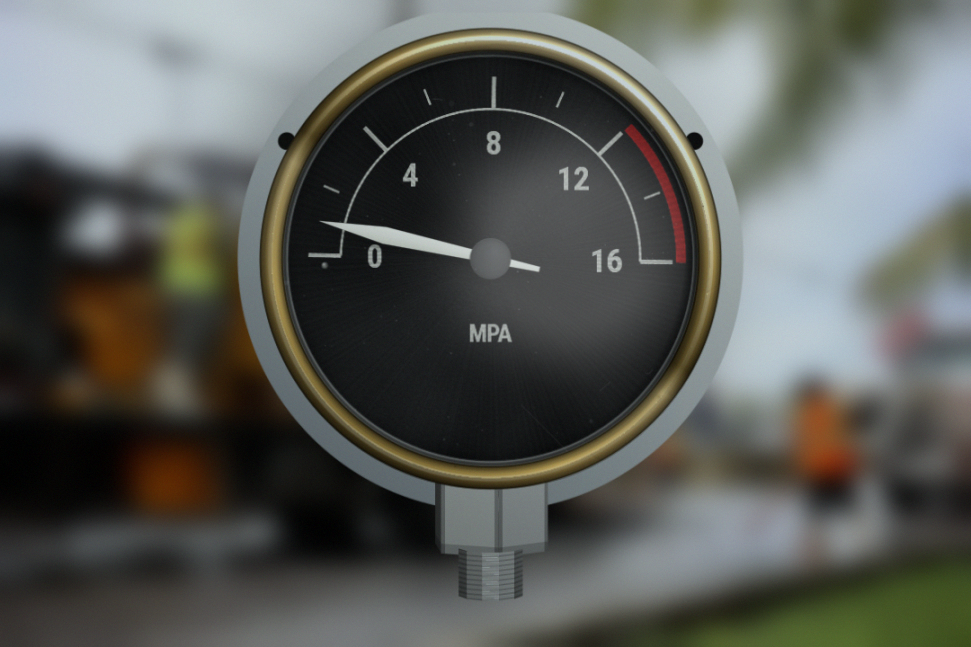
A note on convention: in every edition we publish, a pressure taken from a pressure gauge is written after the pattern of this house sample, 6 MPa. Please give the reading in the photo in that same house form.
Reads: 1 MPa
